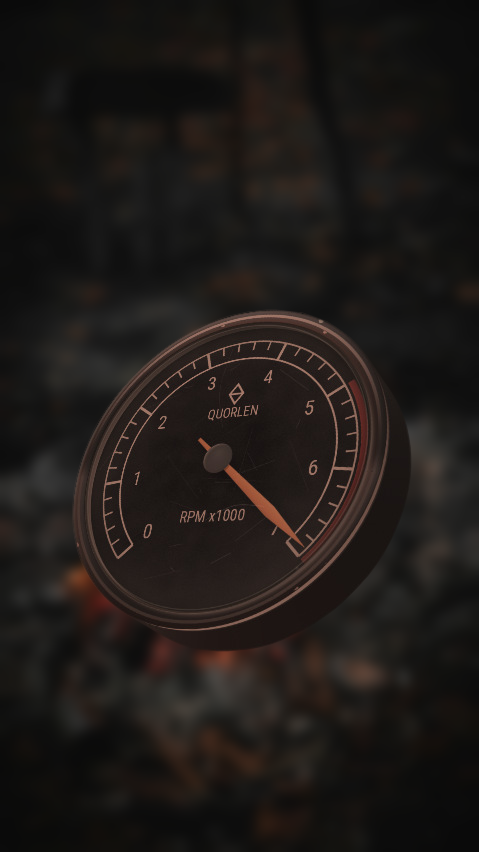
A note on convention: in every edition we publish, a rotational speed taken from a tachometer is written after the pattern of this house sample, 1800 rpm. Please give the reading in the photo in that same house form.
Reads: 6900 rpm
